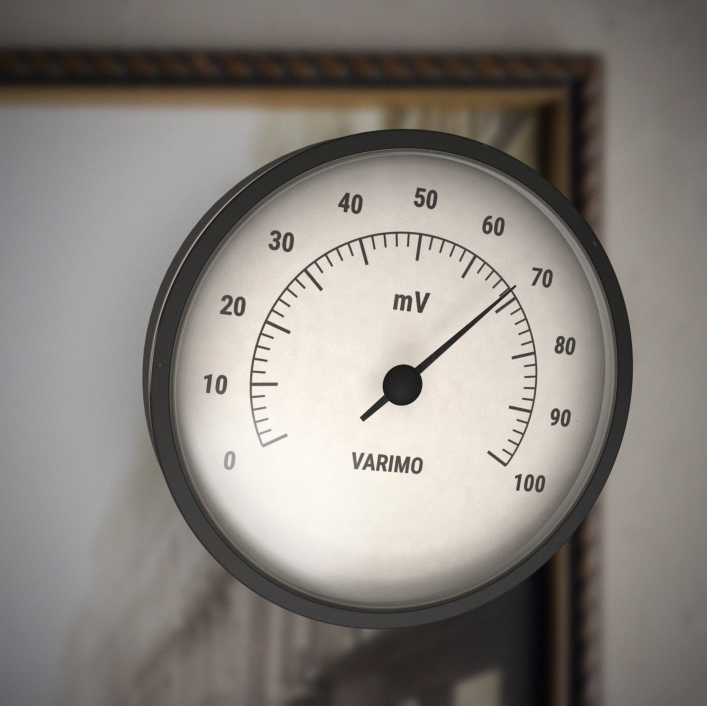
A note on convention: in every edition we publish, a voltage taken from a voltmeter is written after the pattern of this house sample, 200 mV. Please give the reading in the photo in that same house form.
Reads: 68 mV
